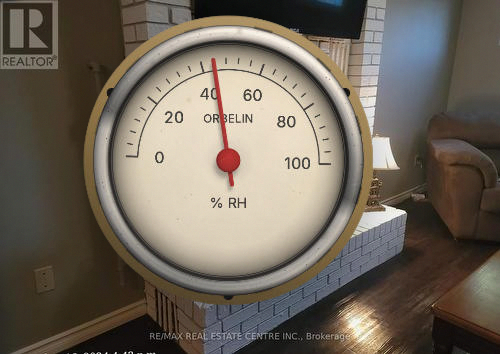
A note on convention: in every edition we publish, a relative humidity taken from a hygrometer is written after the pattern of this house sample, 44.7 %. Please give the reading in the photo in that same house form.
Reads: 44 %
